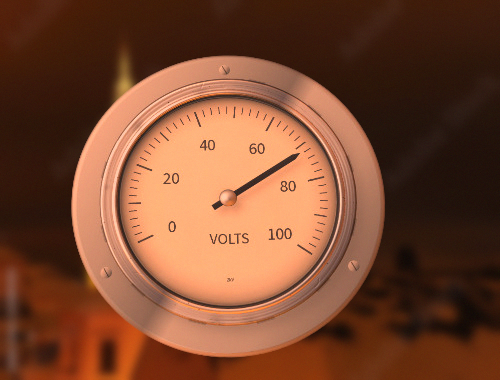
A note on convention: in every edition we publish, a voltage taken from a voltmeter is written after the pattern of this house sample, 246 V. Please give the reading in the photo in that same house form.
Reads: 72 V
